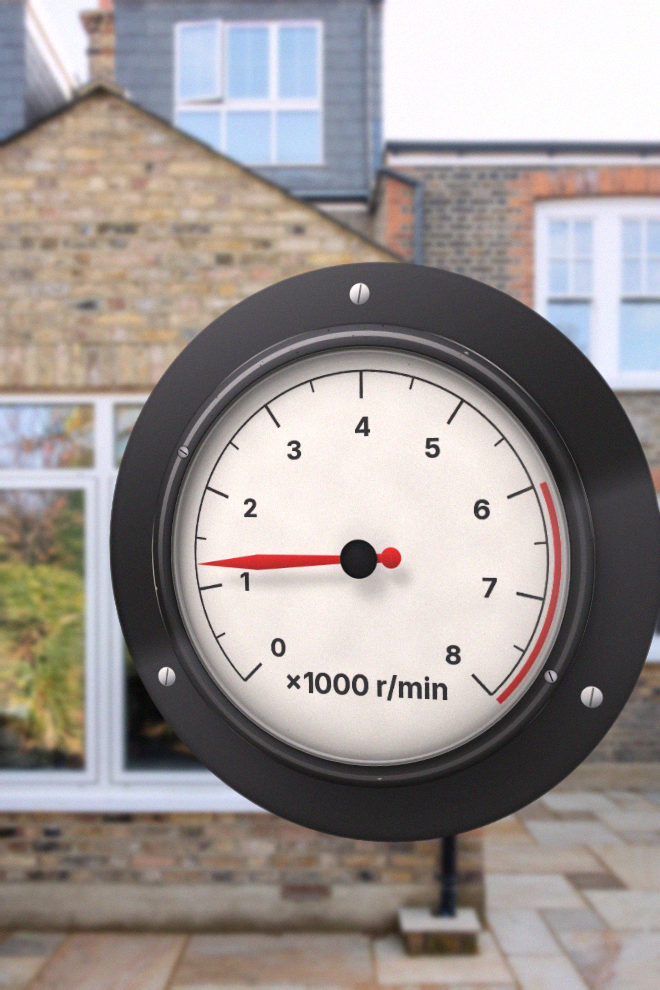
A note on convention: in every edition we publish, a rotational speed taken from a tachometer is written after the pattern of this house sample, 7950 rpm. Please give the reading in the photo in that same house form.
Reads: 1250 rpm
